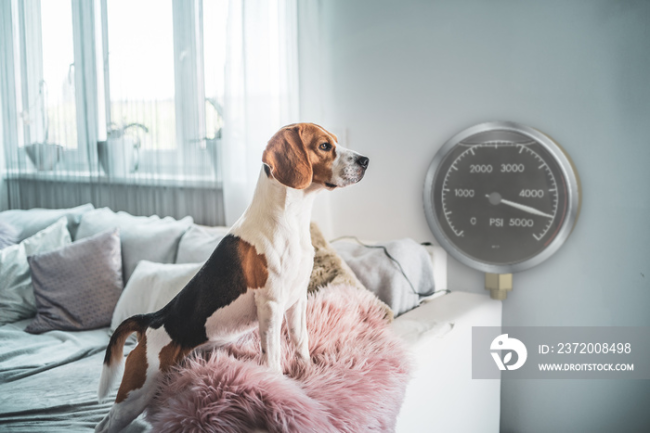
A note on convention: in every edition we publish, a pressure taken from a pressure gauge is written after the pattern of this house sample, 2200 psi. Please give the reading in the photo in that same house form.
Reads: 4500 psi
